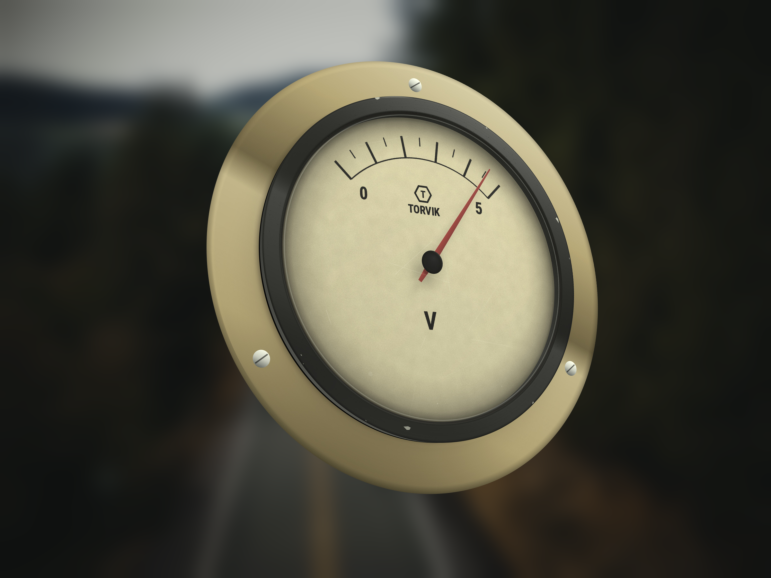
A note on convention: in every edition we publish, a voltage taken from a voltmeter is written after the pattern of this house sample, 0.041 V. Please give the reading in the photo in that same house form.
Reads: 4.5 V
